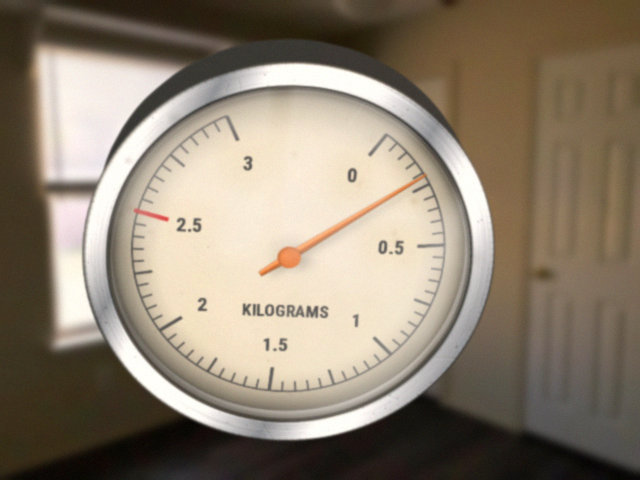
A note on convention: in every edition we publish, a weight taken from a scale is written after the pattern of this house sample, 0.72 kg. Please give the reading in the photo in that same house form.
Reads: 0.2 kg
